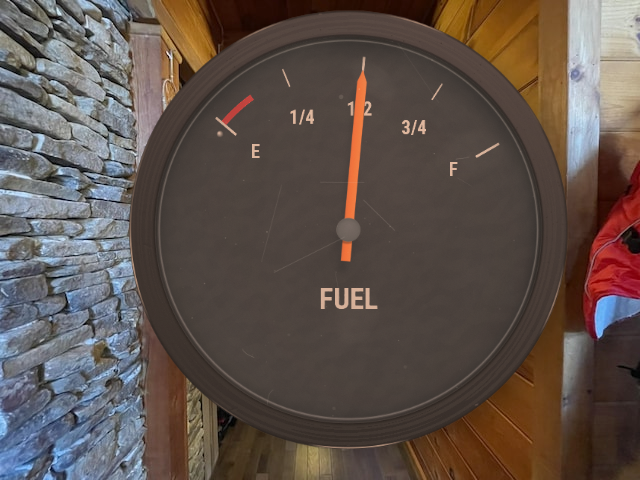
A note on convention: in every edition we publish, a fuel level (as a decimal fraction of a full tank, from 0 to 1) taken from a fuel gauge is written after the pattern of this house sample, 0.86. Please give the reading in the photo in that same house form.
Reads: 0.5
